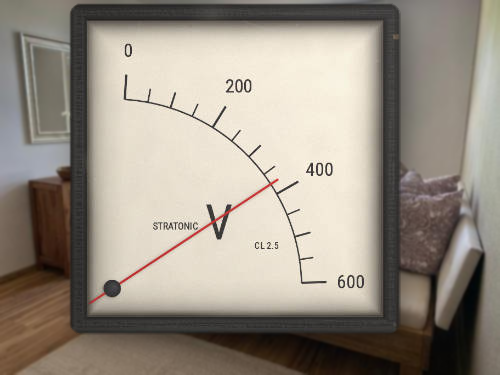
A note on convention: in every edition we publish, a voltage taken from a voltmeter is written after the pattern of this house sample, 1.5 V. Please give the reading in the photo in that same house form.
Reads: 375 V
